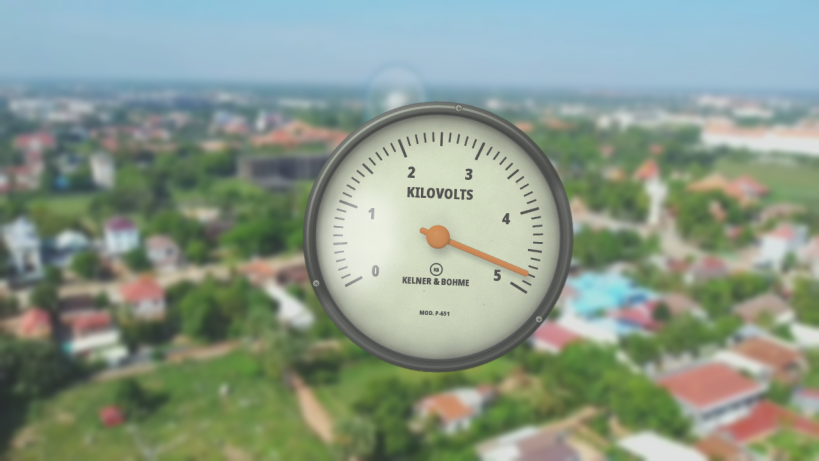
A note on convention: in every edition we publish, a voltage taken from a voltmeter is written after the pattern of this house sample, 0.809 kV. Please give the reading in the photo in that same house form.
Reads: 4.8 kV
